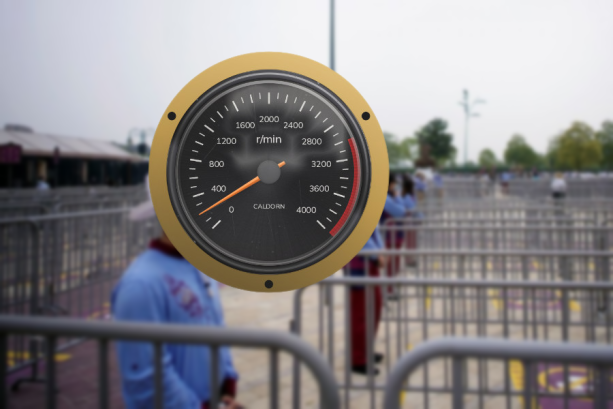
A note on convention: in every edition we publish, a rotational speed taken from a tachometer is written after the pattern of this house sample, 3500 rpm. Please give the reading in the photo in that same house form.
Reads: 200 rpm
